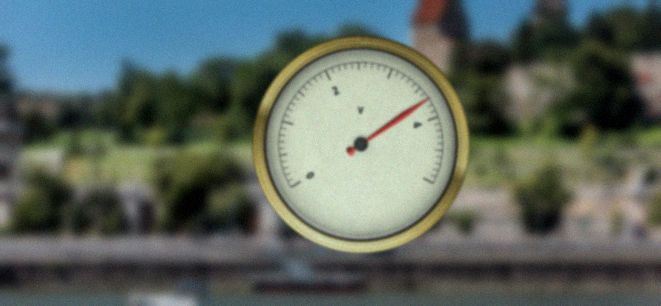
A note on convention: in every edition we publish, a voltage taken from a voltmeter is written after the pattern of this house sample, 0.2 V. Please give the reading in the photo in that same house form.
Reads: 3.7 V
